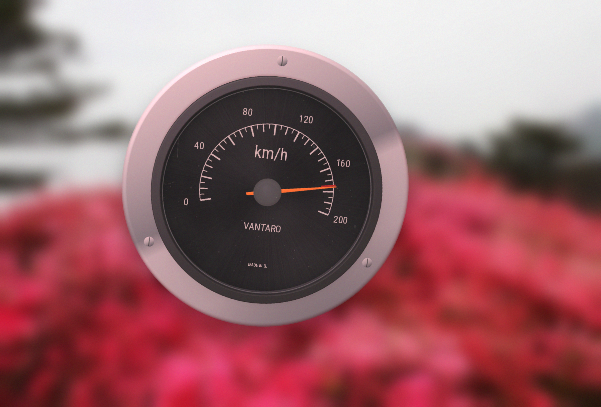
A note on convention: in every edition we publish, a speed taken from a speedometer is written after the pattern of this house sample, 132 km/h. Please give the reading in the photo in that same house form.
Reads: 175 km/h
